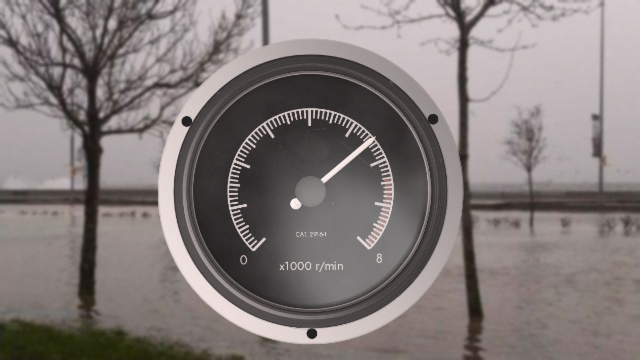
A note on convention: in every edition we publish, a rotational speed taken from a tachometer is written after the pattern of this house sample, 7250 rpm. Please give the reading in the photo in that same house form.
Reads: 5500 rpm
